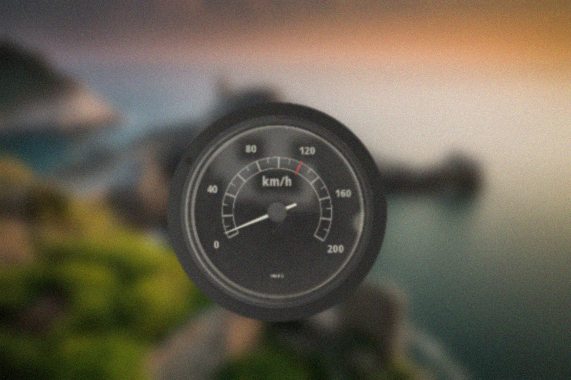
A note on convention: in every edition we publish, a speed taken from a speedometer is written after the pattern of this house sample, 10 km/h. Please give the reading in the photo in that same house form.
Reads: 5 km/h
